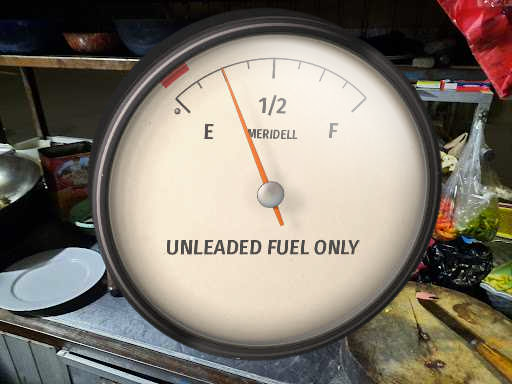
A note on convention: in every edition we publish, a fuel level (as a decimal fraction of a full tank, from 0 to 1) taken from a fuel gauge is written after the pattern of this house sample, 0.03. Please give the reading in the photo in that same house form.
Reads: 0.25
